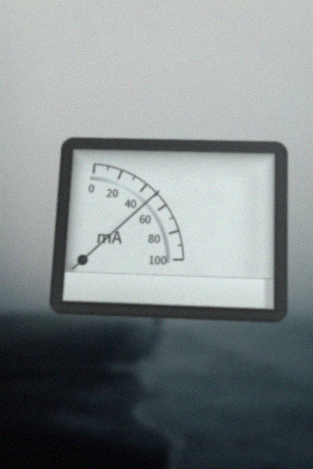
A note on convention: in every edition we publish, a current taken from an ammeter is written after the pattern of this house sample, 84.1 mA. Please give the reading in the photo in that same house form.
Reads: 50 mA
